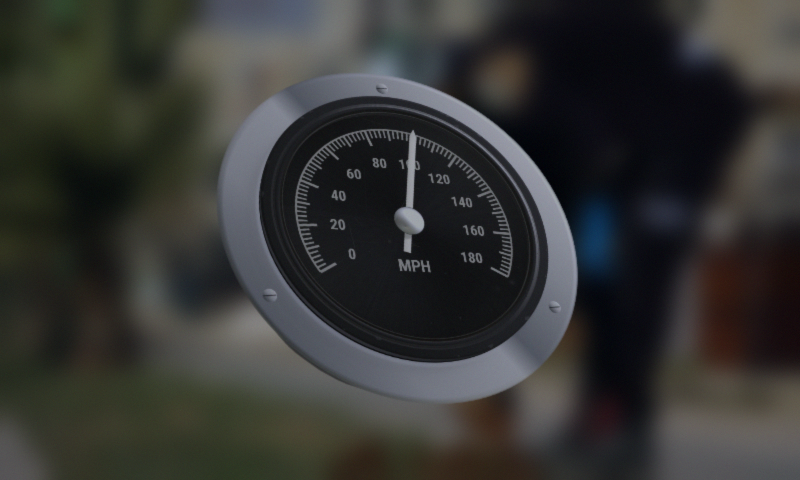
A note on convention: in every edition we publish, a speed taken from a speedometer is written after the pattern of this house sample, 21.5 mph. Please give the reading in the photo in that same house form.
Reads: 100 mph
